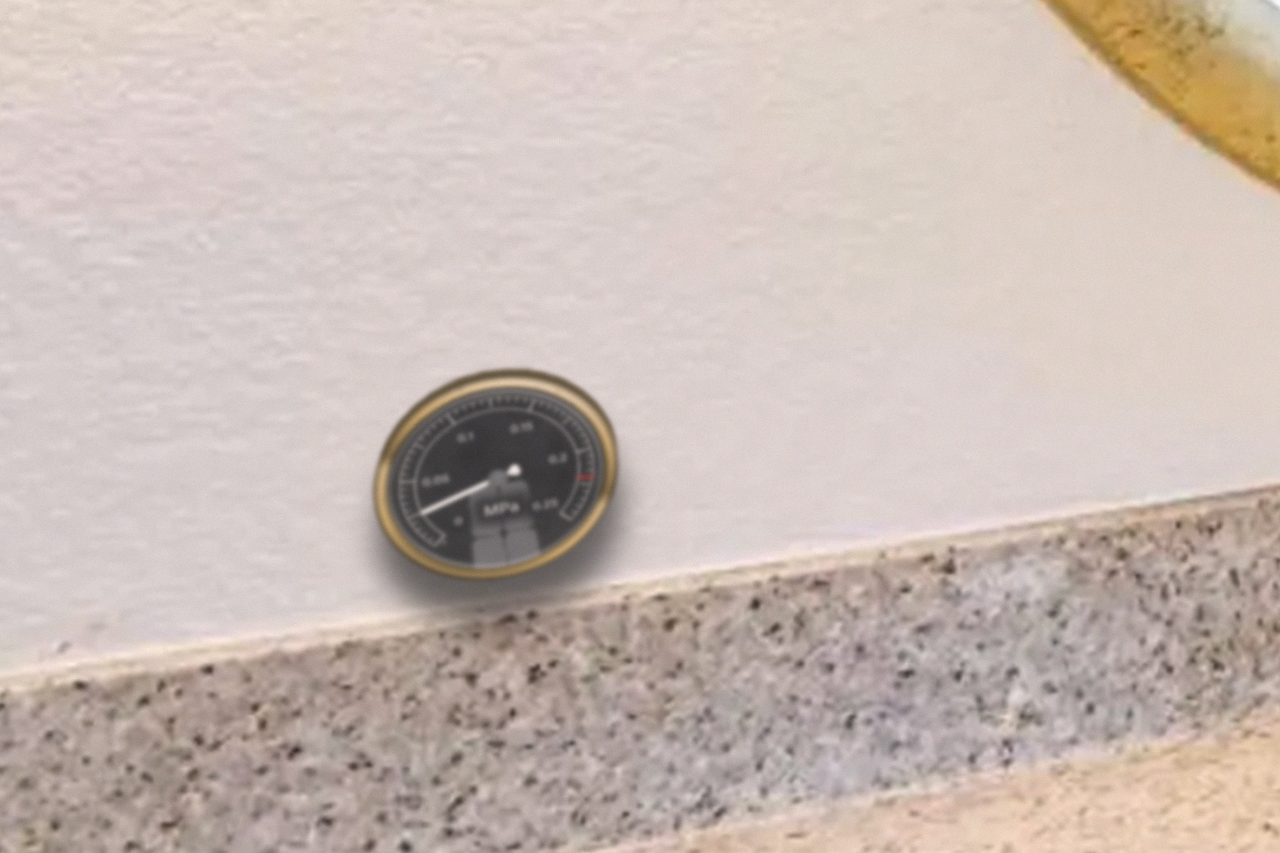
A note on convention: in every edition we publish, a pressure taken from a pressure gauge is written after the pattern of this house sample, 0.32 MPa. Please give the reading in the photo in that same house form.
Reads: 0.025 MPa
